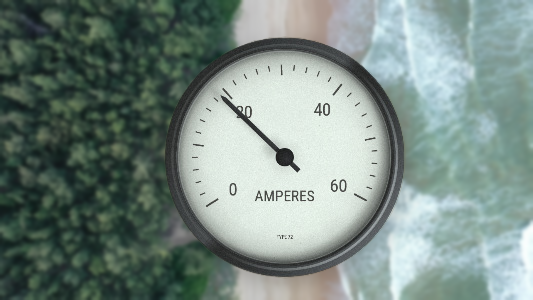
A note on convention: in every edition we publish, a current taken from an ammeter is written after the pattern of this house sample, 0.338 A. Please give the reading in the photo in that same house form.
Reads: 19 A
